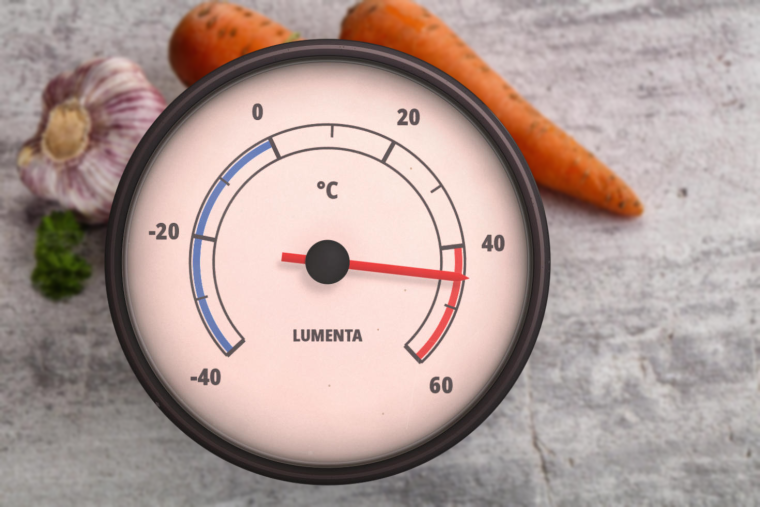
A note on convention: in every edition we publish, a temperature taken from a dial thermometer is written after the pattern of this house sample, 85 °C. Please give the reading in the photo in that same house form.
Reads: 45 °C
